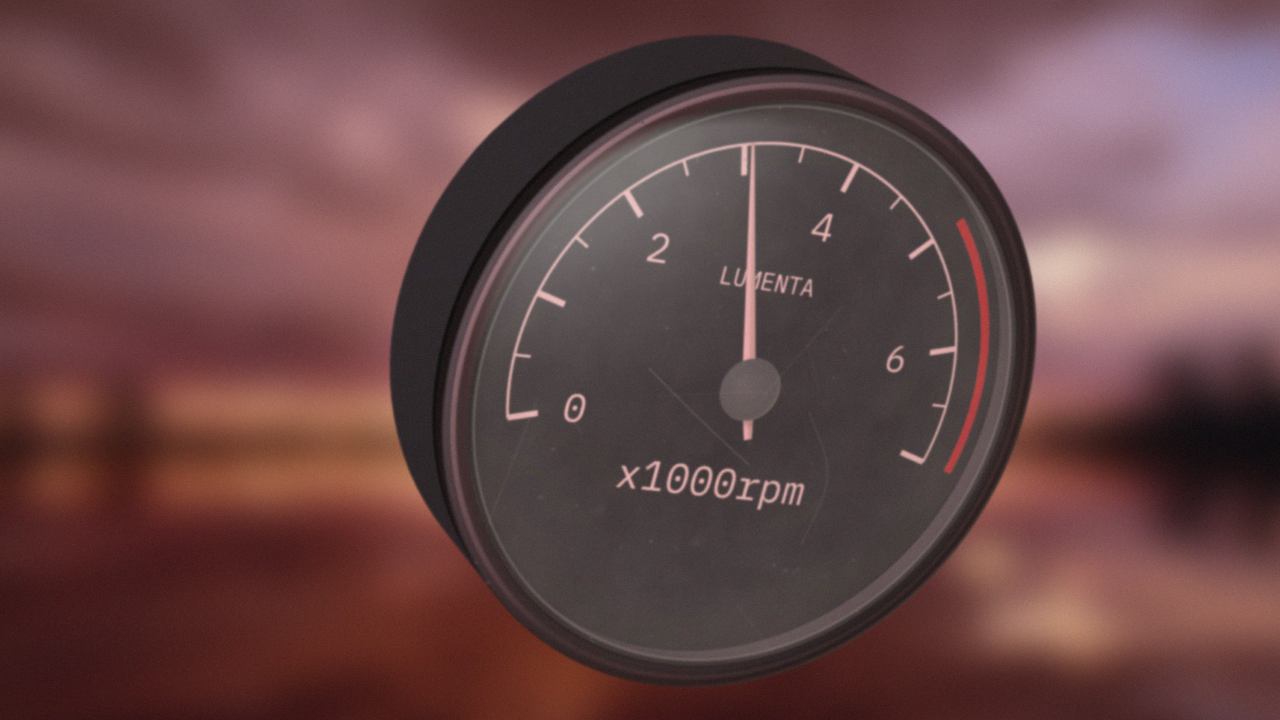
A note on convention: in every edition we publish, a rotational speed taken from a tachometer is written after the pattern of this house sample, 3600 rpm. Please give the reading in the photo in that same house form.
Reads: 3000 rpm
